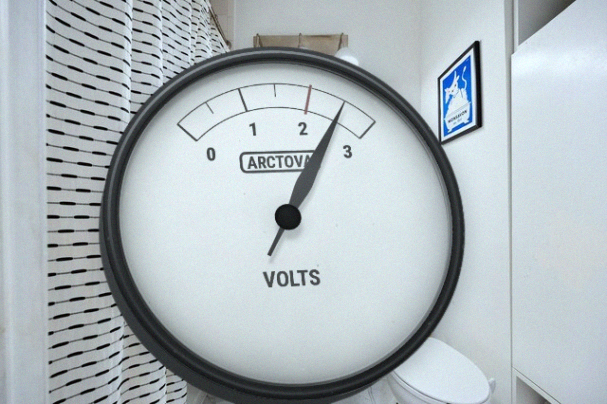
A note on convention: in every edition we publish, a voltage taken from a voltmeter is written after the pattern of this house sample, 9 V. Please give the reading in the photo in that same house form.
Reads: 2.5 V
